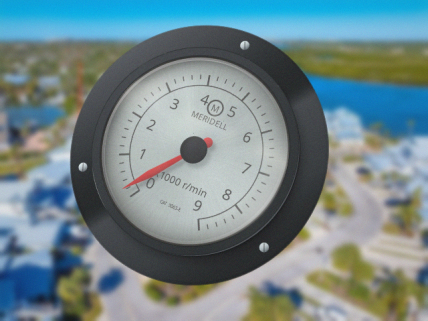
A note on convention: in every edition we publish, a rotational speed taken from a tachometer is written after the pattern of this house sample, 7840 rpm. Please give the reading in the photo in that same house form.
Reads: 200 rpm
